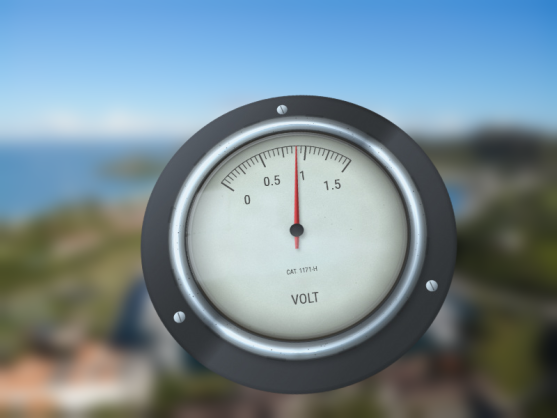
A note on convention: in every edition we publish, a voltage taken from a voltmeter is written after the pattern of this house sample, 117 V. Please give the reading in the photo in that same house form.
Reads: 0.9 V
